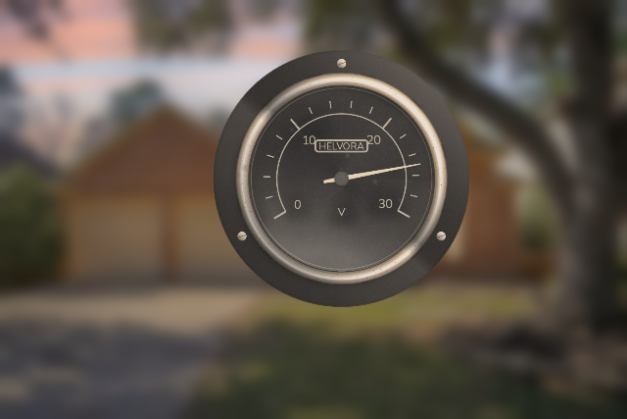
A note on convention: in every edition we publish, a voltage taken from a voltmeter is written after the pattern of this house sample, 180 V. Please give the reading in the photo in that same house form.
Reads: 25 V
